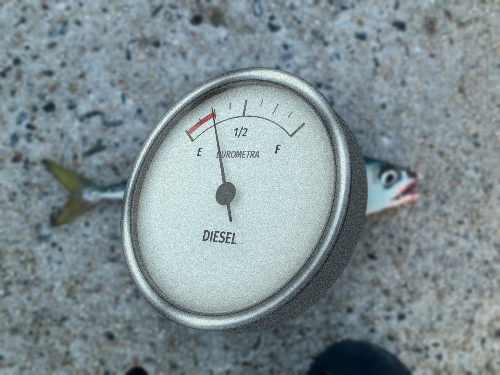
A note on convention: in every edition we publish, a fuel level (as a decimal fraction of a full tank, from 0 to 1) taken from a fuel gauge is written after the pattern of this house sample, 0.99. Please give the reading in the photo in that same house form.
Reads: 0.25
